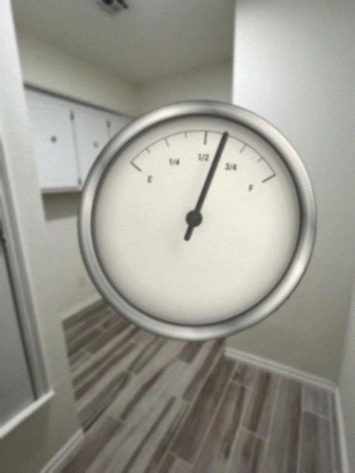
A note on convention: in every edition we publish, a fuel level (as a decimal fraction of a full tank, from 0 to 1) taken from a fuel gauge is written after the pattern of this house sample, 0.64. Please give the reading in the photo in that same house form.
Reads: 0.625
